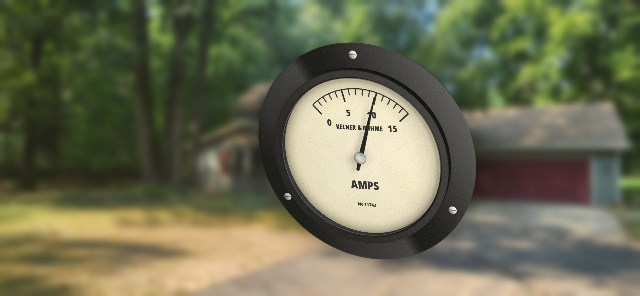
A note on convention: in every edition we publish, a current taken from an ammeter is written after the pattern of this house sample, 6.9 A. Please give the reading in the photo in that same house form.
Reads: 10 A
